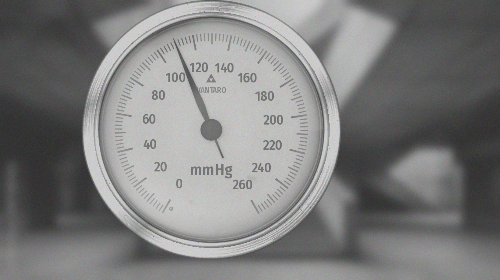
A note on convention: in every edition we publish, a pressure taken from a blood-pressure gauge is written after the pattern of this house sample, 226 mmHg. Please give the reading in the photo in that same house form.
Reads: 110 mmHg
